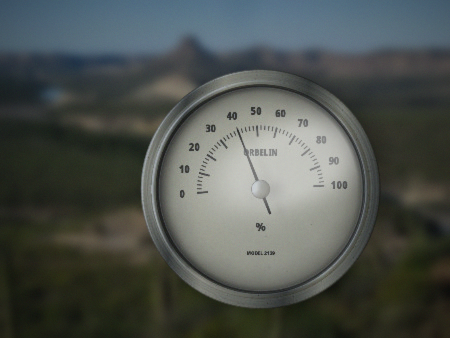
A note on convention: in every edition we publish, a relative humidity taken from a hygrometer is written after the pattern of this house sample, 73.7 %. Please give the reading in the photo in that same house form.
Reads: 40 %
